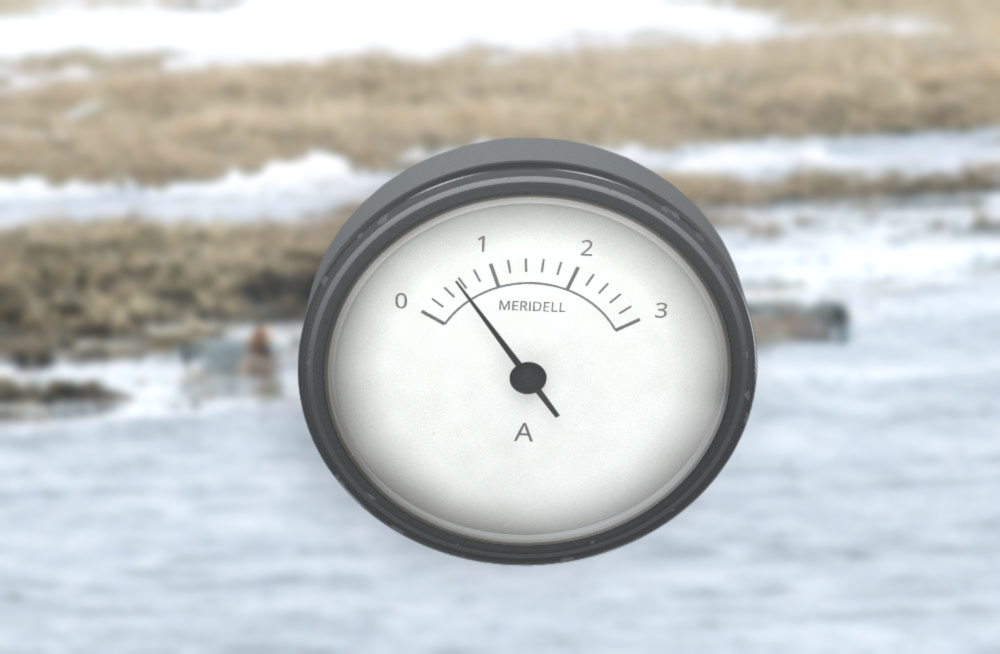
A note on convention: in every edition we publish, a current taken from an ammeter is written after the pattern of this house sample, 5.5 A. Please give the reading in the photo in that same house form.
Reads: 0.6 A
